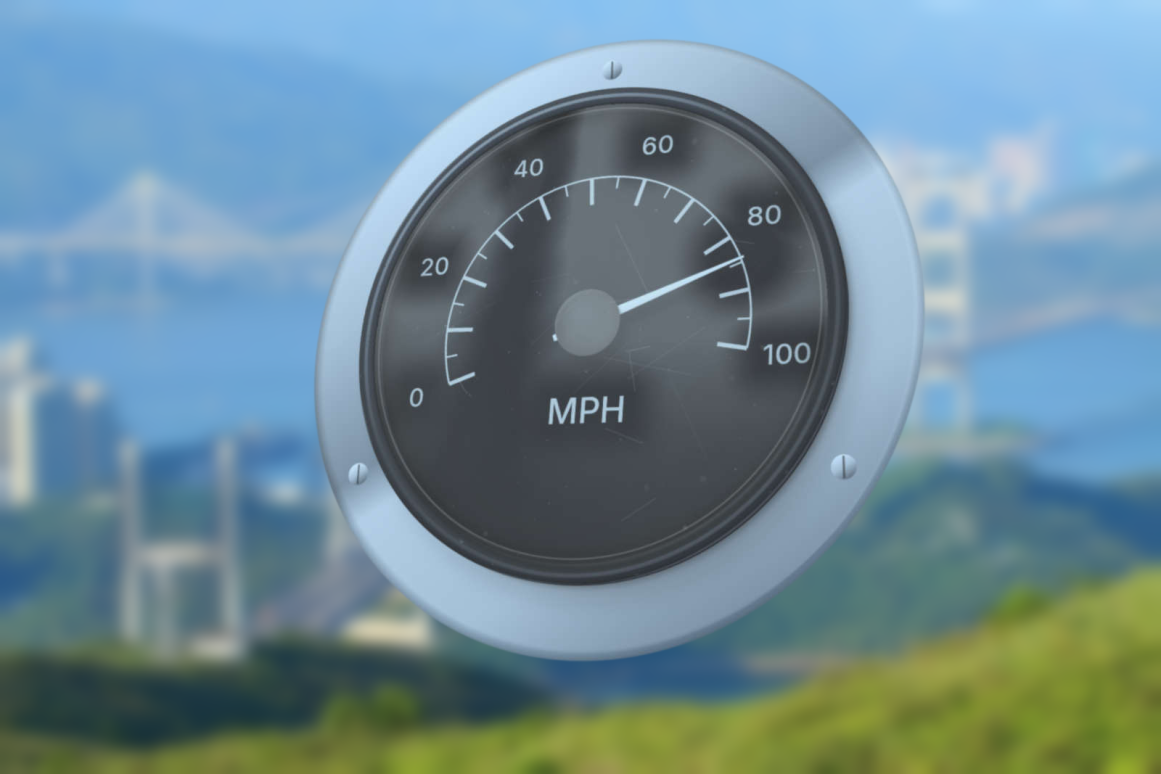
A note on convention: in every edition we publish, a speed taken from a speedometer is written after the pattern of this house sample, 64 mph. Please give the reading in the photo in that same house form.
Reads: 85 mph
